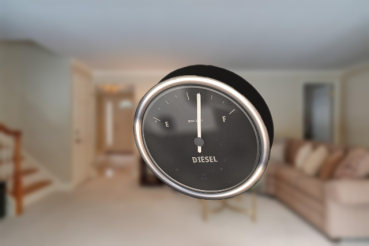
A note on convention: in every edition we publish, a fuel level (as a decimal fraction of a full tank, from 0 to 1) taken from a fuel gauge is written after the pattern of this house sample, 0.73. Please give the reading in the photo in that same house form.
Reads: 0.625
